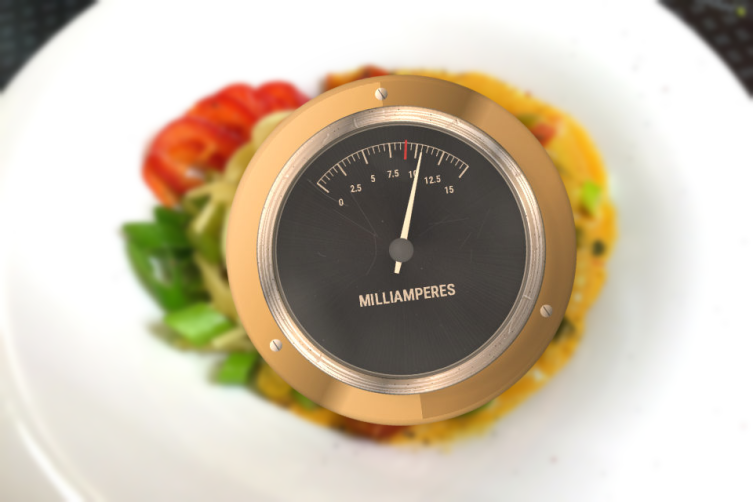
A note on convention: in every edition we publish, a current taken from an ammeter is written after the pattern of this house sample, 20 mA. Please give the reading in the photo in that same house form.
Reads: 10.5 mA
